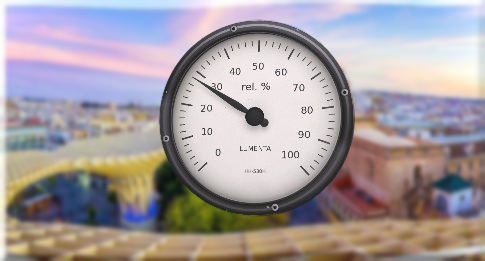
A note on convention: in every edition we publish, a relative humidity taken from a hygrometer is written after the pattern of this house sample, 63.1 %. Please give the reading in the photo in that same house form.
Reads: 28 %
